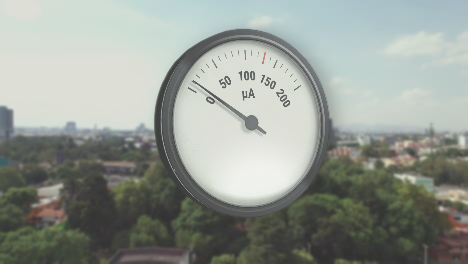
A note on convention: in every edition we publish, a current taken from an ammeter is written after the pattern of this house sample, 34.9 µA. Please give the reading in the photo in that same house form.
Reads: 10 µA
